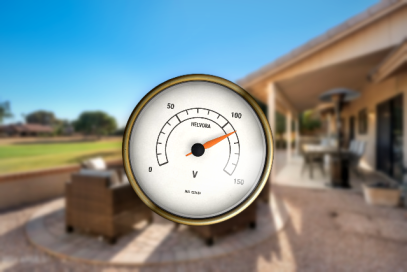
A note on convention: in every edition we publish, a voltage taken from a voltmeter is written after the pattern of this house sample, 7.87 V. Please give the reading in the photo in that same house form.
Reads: 110 V
